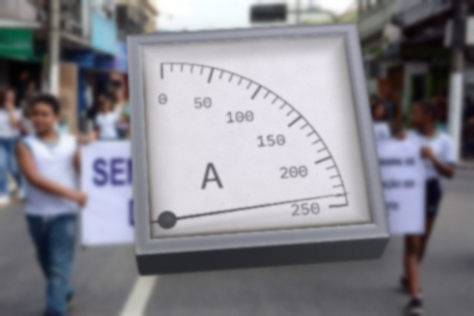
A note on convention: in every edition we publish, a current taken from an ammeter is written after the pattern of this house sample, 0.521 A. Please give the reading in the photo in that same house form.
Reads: 240 A
